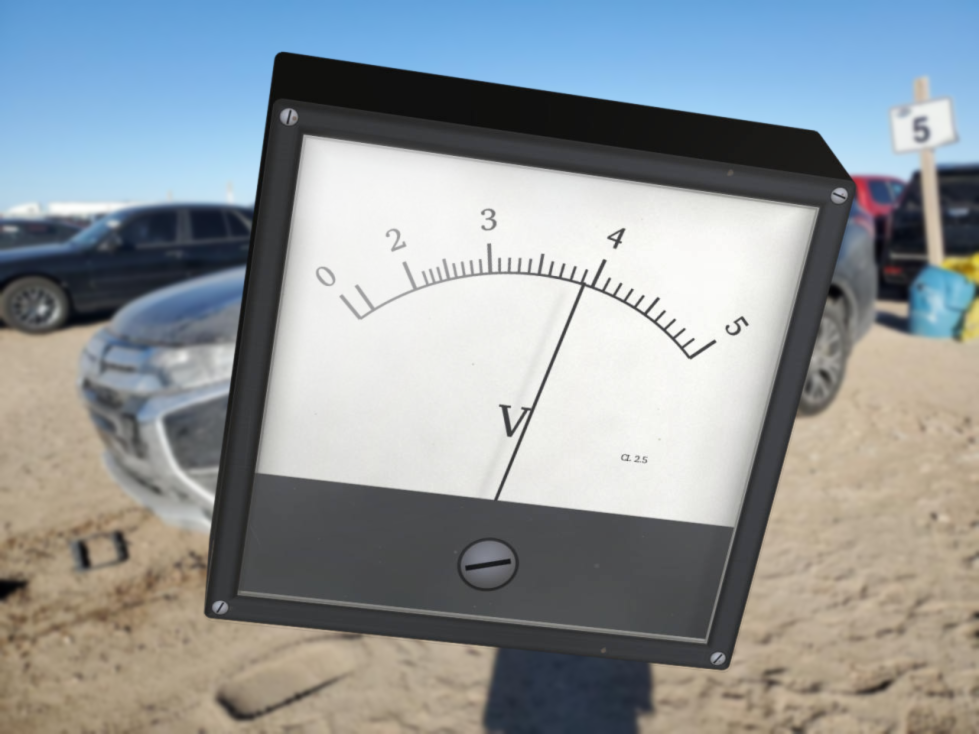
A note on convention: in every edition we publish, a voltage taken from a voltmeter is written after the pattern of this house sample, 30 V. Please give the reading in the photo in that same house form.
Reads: 3.9 V
